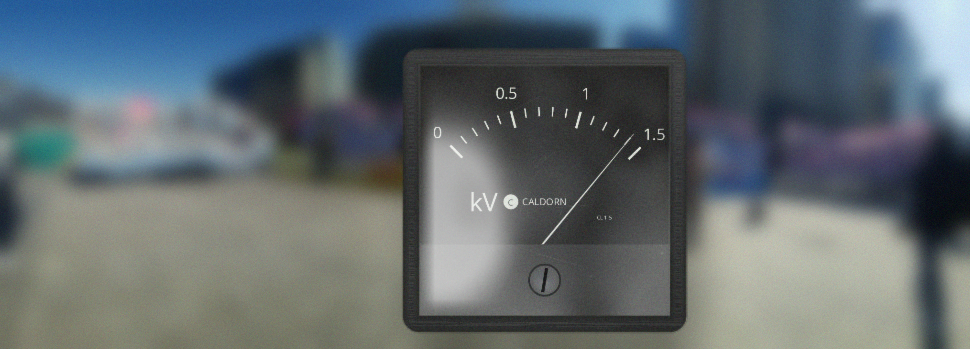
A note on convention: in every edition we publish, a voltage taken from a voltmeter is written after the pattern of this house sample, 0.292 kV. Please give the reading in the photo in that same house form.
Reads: 1.4 kV
